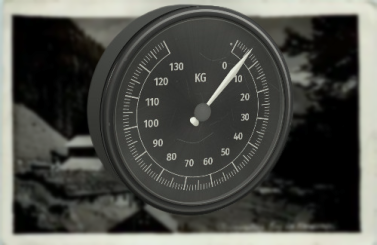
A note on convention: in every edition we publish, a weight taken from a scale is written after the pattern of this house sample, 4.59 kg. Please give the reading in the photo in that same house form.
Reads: 5 kg
